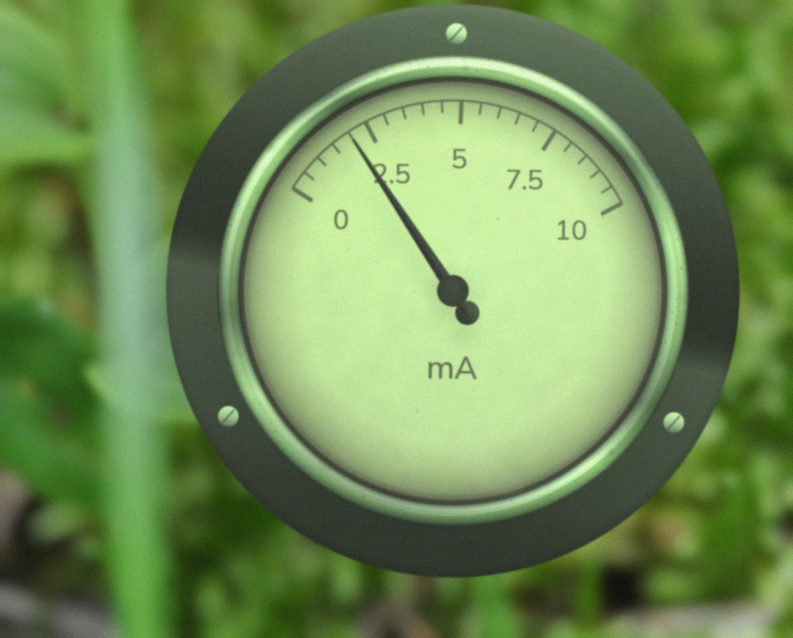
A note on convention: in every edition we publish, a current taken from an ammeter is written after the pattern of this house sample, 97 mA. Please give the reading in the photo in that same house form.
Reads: 2 mA
